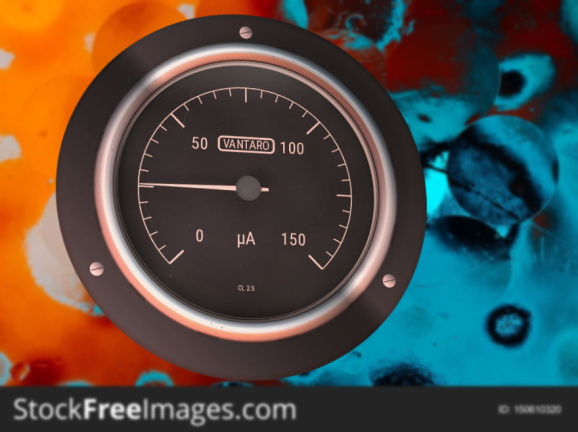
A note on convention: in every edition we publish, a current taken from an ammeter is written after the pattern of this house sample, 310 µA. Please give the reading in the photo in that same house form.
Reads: 25 µA
